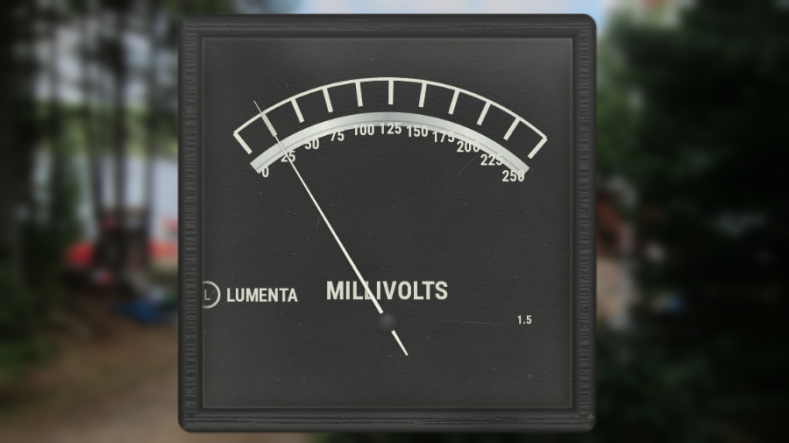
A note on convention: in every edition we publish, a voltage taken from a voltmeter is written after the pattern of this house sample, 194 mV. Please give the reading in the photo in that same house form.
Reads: 25 mV
